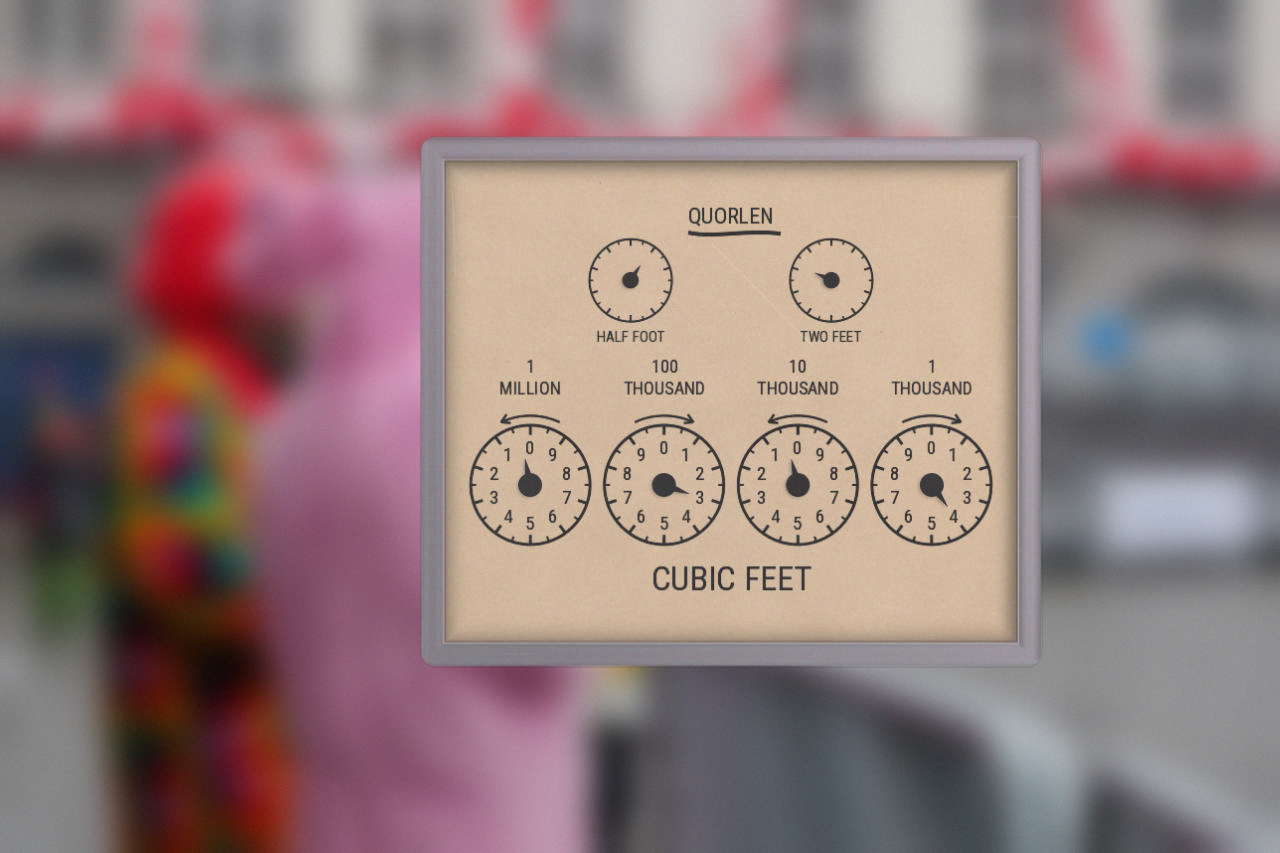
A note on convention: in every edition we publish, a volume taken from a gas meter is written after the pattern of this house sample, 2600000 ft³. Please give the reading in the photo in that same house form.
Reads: 30400 ft³
